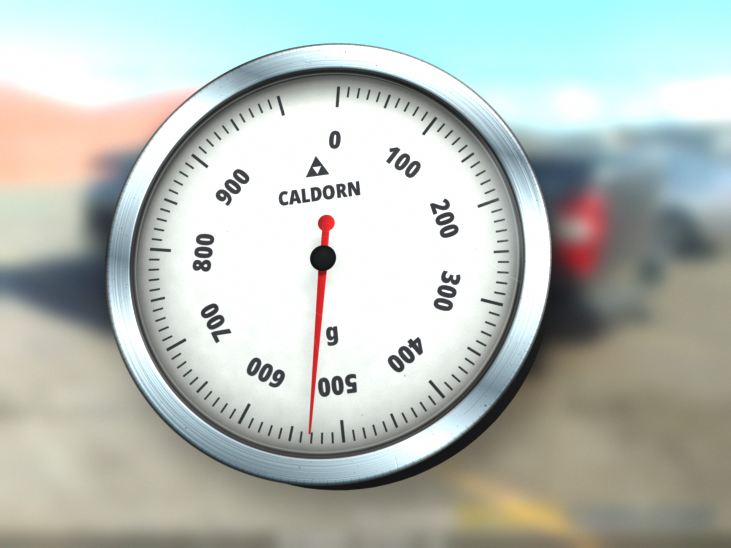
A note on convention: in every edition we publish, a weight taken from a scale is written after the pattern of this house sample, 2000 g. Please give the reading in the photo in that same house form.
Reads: 530 g
